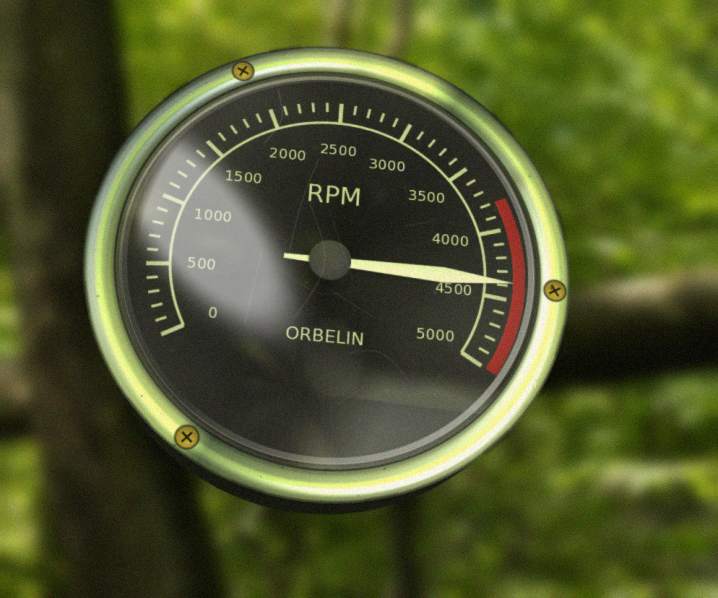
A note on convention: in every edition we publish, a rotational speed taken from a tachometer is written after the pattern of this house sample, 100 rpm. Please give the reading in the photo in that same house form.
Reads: 4400 rpm
